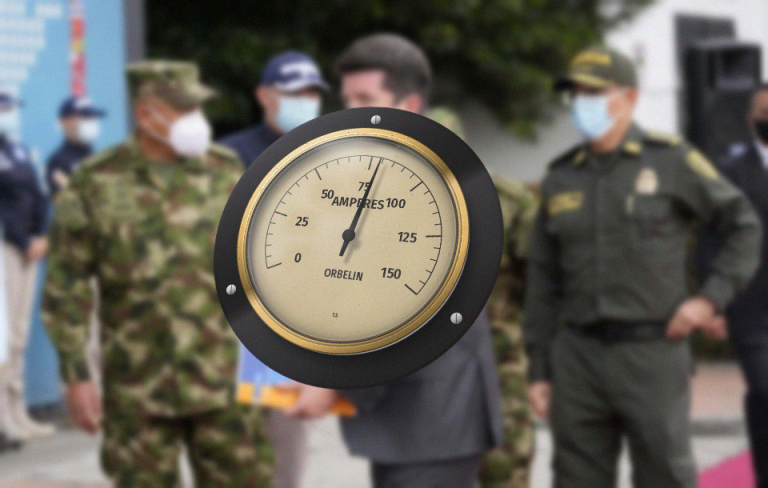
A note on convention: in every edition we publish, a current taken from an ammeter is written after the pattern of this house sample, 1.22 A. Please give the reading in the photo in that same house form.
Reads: 80 A
